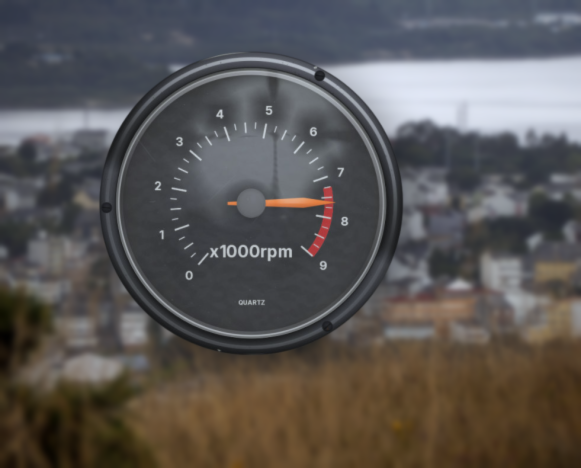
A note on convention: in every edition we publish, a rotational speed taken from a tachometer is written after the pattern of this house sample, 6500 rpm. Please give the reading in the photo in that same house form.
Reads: 7625 rpm
